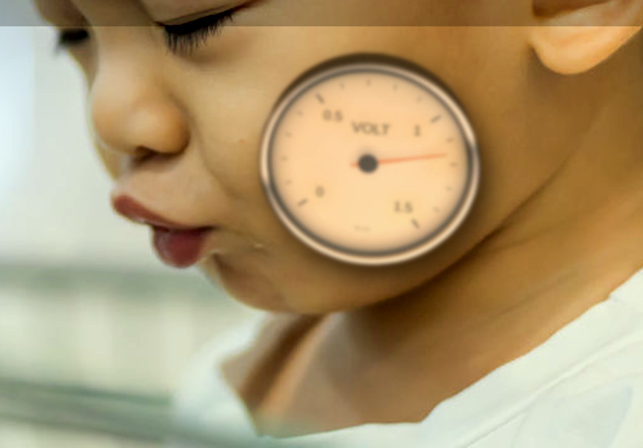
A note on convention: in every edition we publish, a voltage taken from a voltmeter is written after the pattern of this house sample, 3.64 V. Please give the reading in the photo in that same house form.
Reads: 1.15 V
